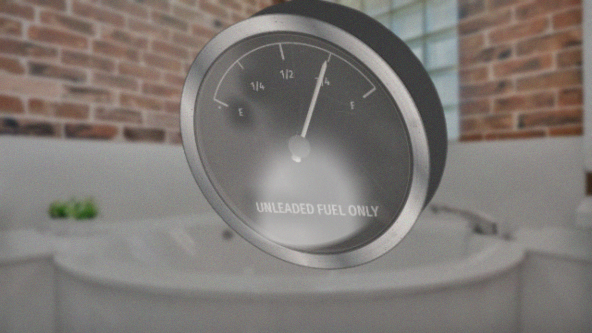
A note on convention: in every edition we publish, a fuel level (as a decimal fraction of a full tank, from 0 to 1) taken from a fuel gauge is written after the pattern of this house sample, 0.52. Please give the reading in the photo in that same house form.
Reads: 0.75
